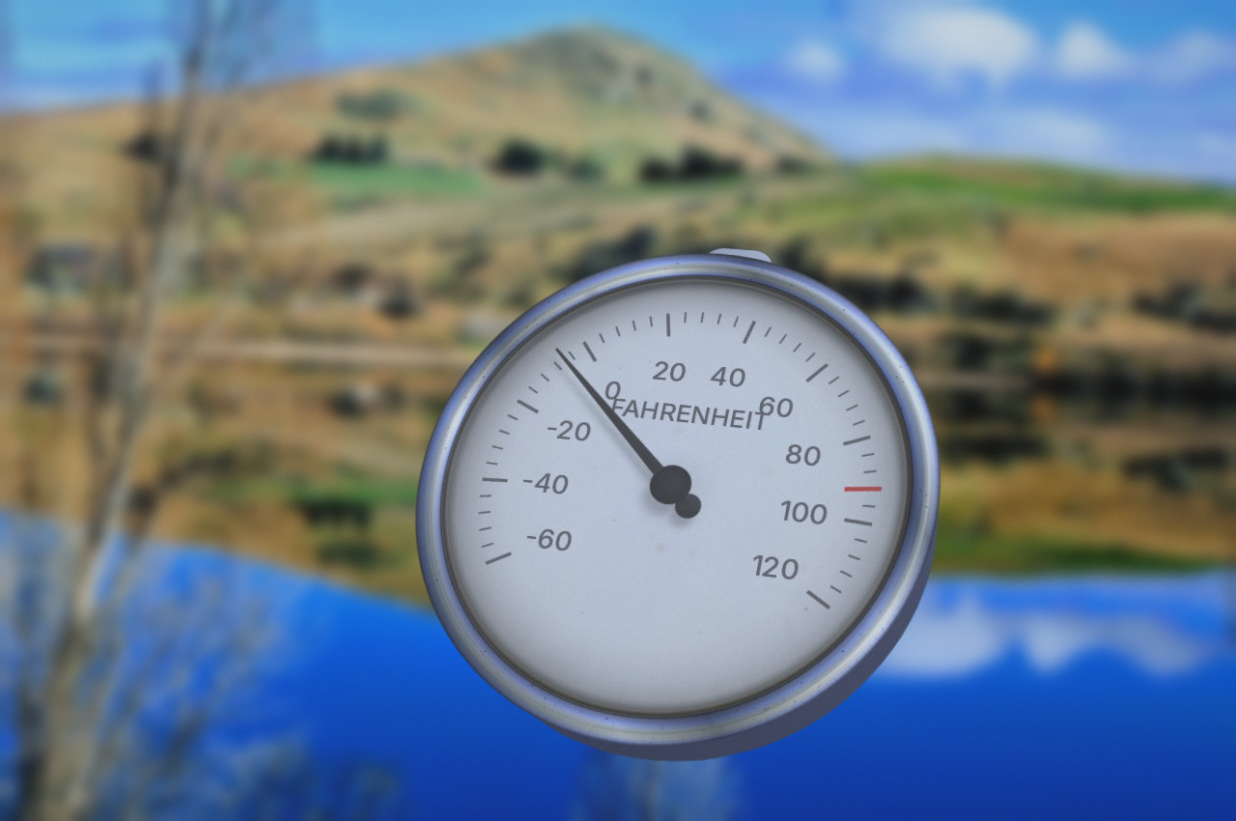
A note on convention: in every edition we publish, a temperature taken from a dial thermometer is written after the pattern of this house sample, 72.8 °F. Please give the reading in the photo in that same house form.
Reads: -6 °F
